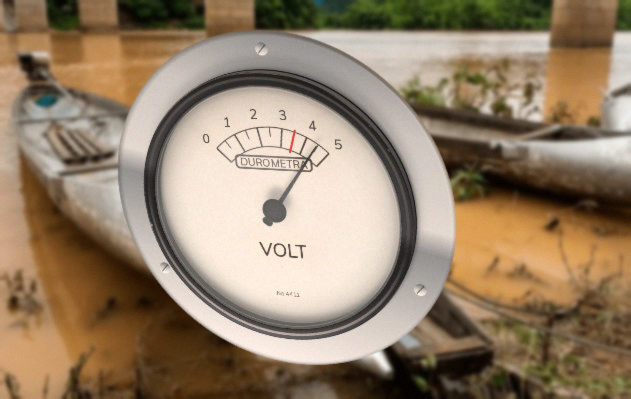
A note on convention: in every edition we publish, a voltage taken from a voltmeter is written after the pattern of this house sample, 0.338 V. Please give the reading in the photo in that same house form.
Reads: 4.5 V
